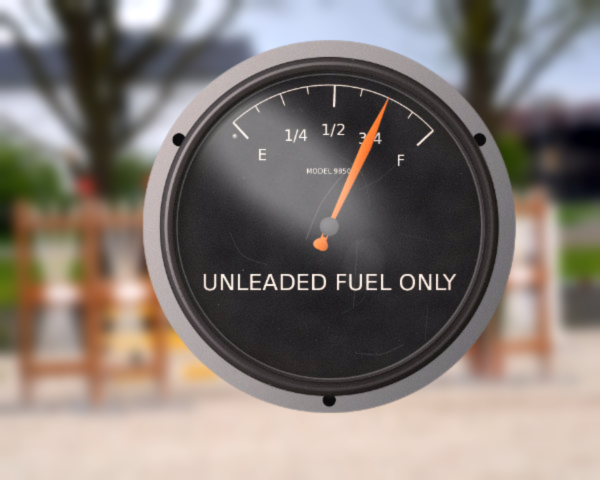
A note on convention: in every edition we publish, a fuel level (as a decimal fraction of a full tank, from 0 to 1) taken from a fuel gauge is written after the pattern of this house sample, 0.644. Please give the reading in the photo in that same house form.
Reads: 0.75
